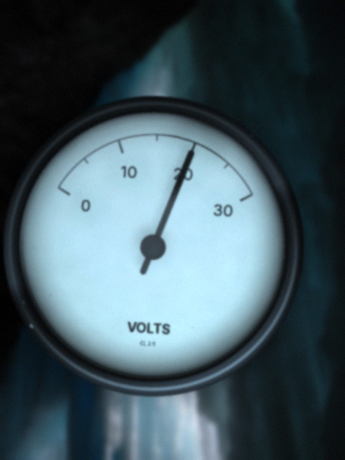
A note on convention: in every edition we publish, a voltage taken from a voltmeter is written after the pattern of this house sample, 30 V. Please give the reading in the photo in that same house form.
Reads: 20 V
